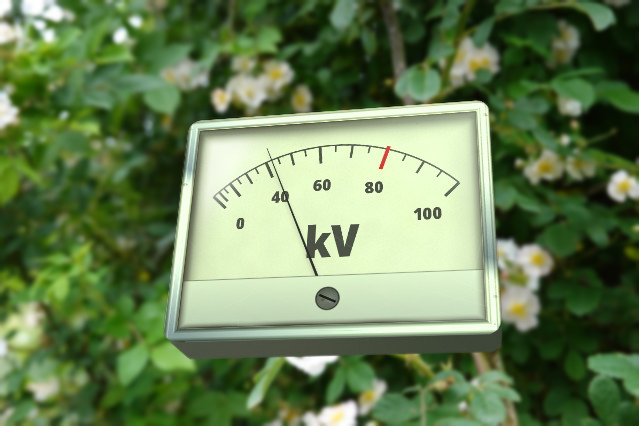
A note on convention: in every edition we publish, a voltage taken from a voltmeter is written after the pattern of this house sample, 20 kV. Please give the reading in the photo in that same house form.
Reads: 42.5 kV
